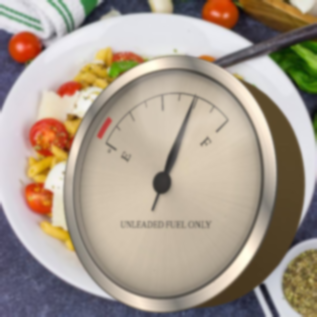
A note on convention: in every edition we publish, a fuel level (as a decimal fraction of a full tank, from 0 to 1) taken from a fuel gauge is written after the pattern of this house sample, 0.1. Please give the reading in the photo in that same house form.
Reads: 0.75
